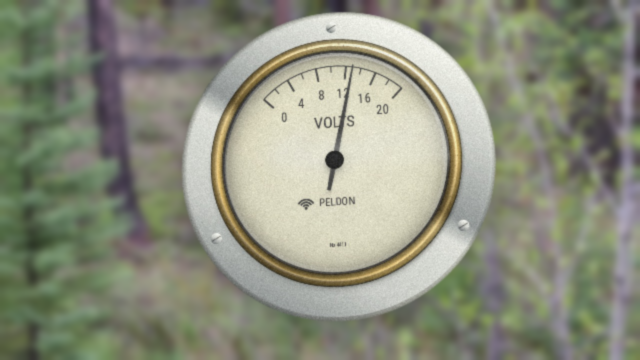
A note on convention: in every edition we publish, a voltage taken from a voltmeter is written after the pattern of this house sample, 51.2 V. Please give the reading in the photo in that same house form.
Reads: 13 V
